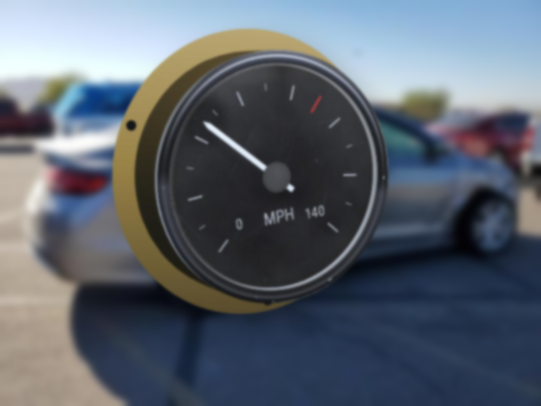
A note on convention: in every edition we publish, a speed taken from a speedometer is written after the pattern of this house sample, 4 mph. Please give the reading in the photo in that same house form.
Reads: 45 mph
